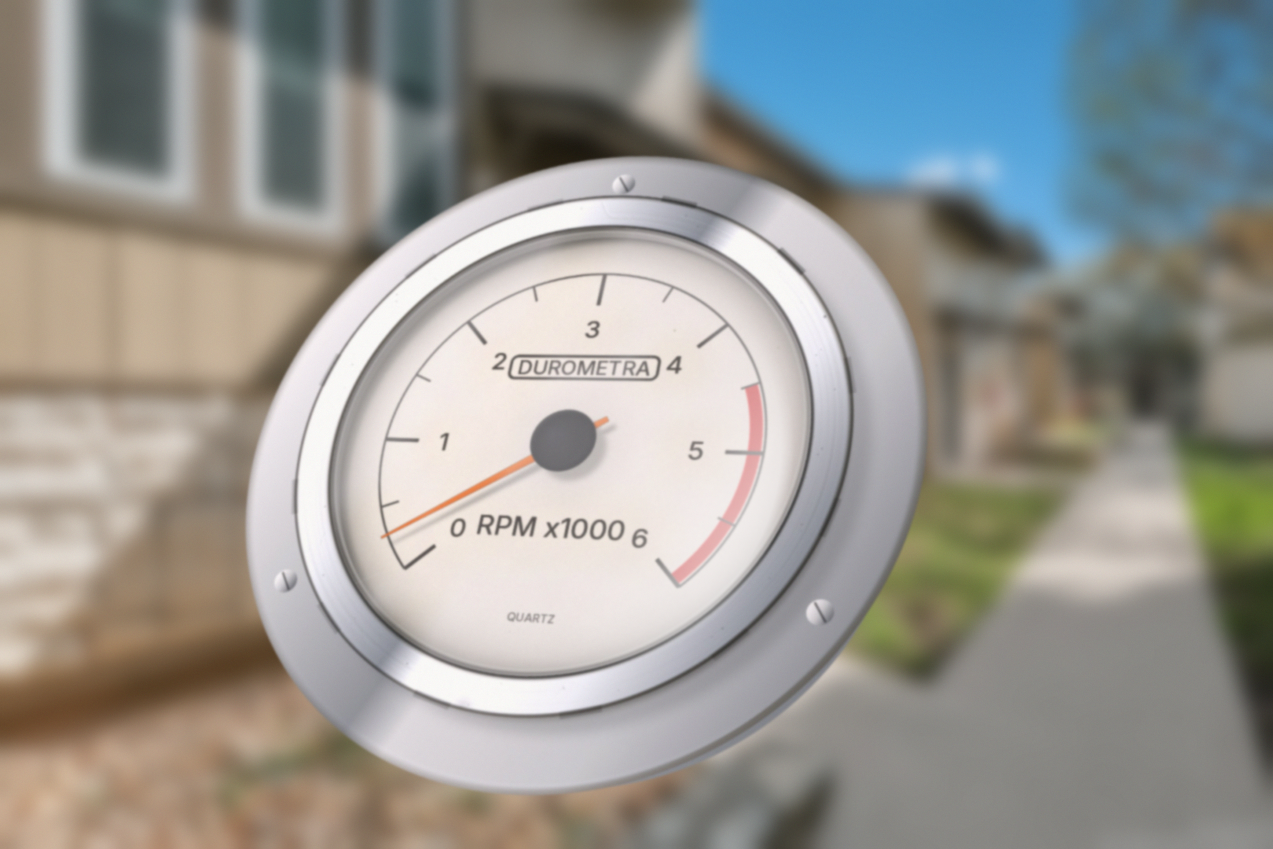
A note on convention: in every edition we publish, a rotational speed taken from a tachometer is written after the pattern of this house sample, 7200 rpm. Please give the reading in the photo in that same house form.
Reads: 250 rpm
